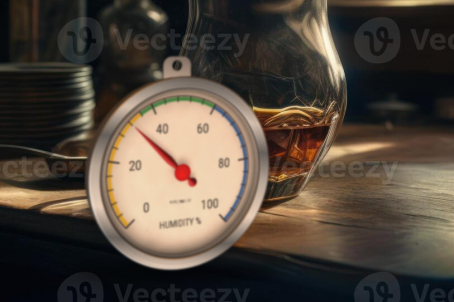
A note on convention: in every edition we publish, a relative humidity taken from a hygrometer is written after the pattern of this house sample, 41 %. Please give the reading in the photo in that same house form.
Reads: 32 %
